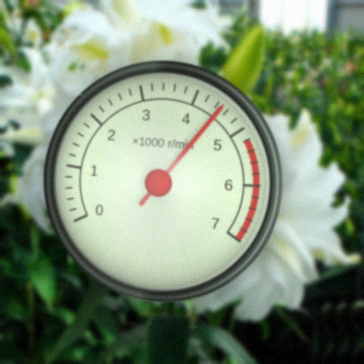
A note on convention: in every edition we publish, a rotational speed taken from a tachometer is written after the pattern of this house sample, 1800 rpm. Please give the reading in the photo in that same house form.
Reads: 4500 rpm
